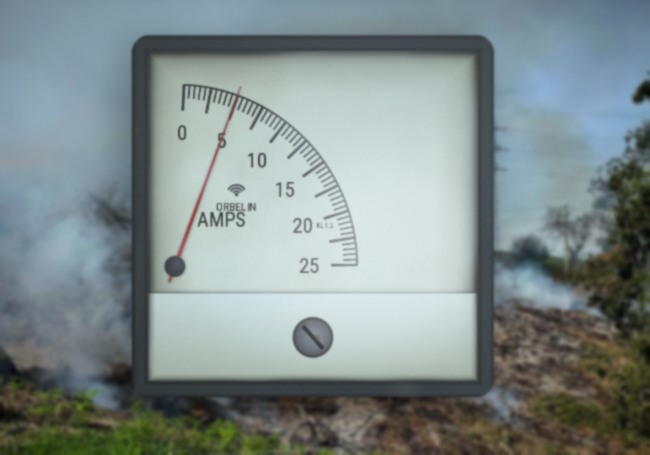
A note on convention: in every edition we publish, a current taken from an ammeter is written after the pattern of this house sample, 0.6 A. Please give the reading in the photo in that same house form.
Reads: 5 A
